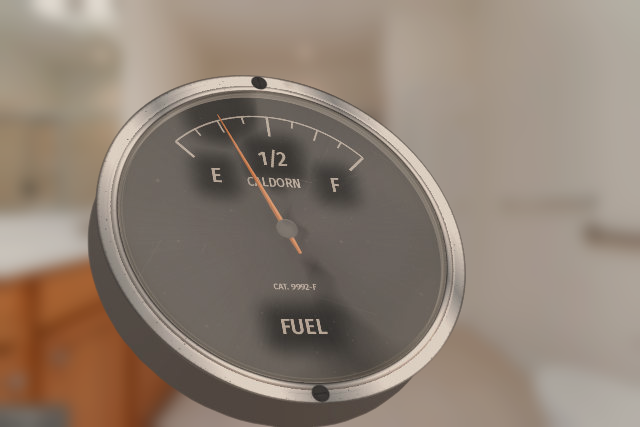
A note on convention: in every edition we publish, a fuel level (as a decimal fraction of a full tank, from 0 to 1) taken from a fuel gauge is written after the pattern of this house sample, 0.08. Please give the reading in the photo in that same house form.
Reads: 0.25
